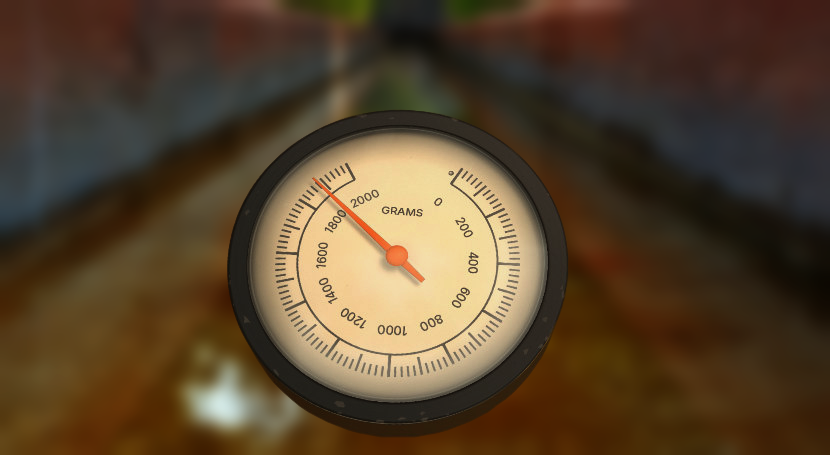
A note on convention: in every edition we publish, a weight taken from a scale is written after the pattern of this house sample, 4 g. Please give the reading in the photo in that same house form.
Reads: 1880 g
